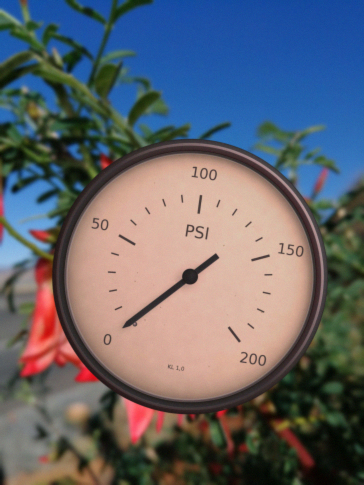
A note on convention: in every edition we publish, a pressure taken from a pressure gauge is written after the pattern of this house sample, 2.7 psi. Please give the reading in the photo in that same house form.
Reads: 0 psi
